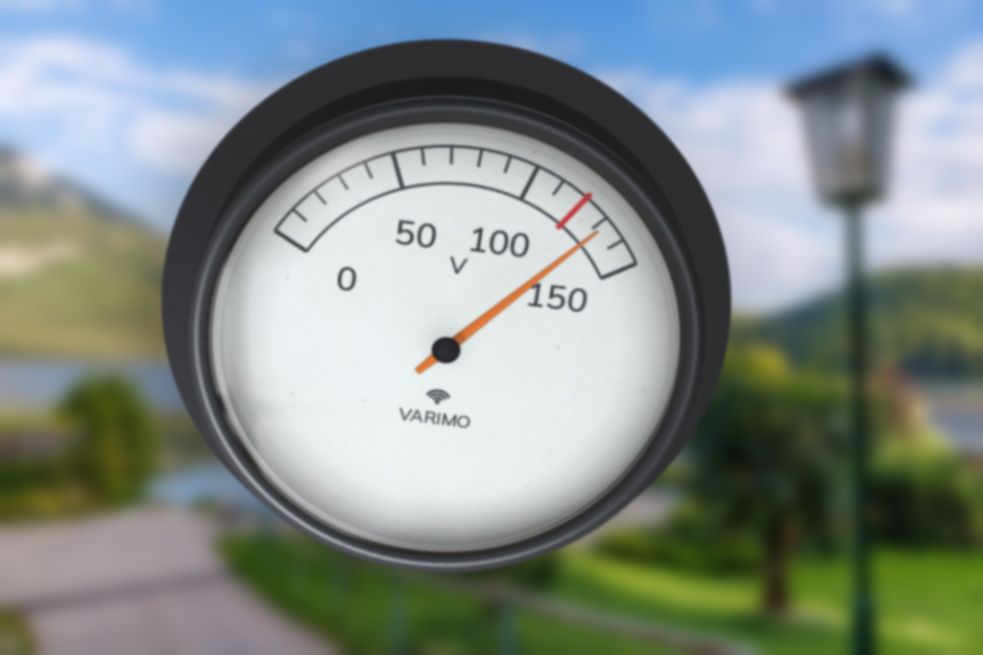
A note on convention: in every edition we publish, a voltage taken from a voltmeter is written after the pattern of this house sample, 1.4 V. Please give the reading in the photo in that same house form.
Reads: 130 V
